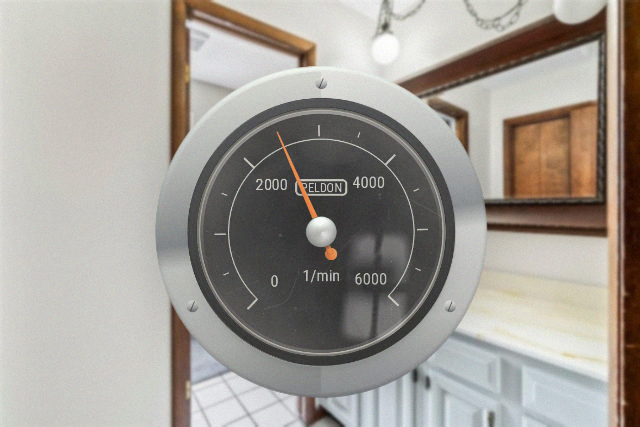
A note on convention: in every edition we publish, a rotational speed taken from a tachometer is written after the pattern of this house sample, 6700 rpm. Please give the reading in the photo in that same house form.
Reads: 2500 rpm
